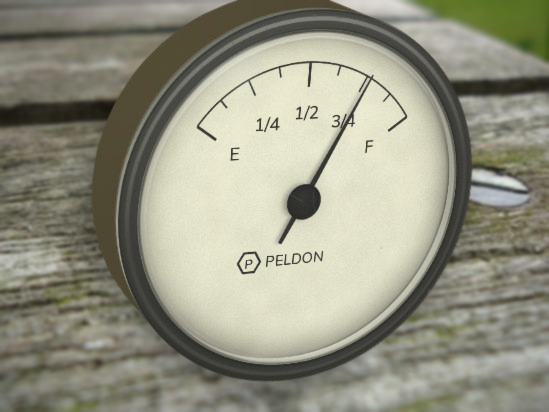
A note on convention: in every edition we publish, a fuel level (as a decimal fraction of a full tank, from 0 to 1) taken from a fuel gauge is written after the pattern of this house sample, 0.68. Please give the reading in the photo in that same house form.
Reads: 0.75
